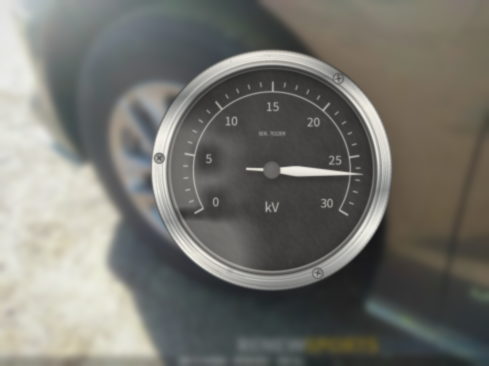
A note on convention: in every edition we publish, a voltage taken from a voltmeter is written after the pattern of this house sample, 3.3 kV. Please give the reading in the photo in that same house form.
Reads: 26.5 kV
